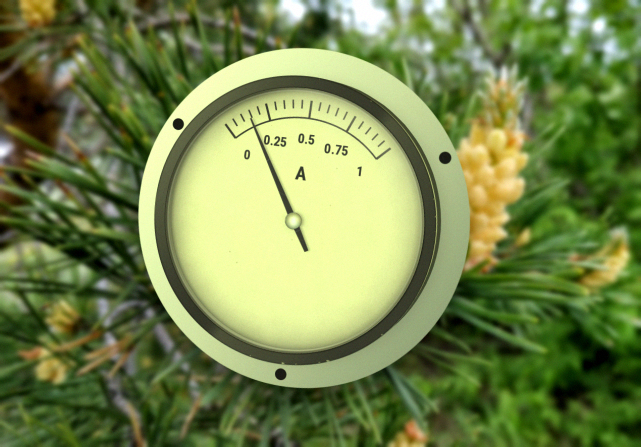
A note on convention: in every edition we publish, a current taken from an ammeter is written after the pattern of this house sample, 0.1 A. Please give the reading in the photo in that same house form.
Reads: 0.15 A
